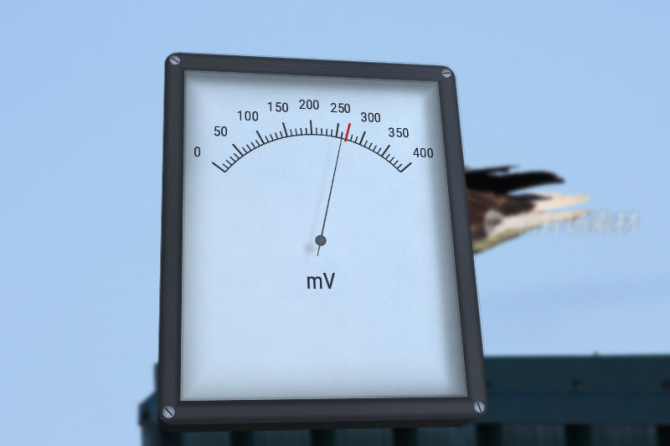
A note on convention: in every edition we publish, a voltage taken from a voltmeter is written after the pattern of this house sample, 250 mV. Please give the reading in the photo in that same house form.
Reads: 260 mV
